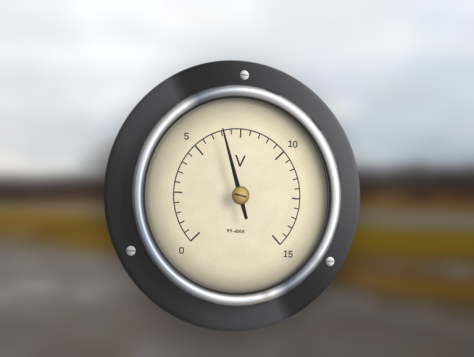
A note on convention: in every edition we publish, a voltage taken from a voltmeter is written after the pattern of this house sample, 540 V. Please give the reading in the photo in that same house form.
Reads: 6.5 V
